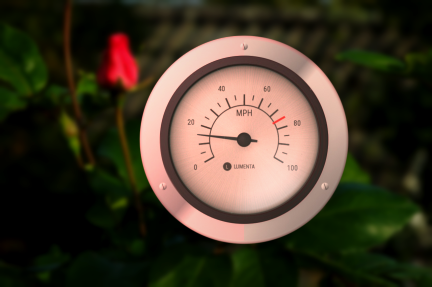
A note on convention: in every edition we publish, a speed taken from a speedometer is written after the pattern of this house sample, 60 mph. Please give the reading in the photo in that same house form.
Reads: 15 mph
